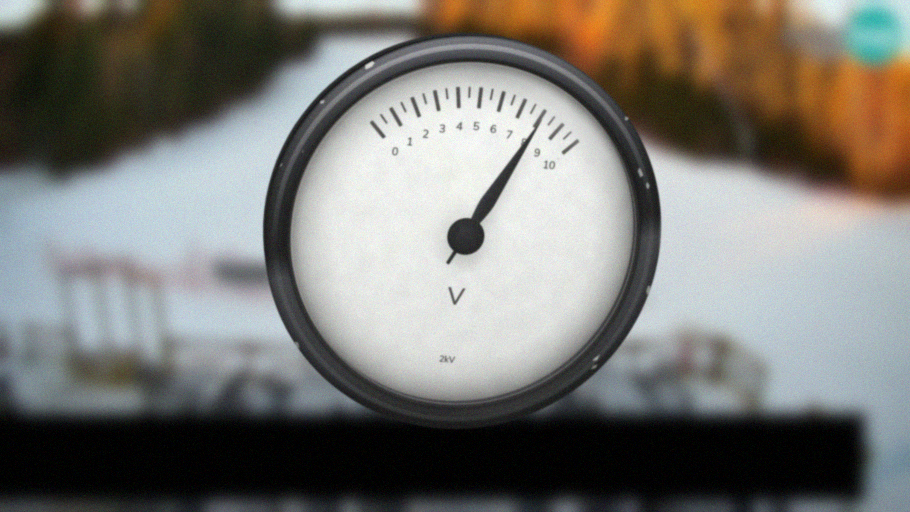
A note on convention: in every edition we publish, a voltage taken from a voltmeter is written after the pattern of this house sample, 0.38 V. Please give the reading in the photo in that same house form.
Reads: 8 V
